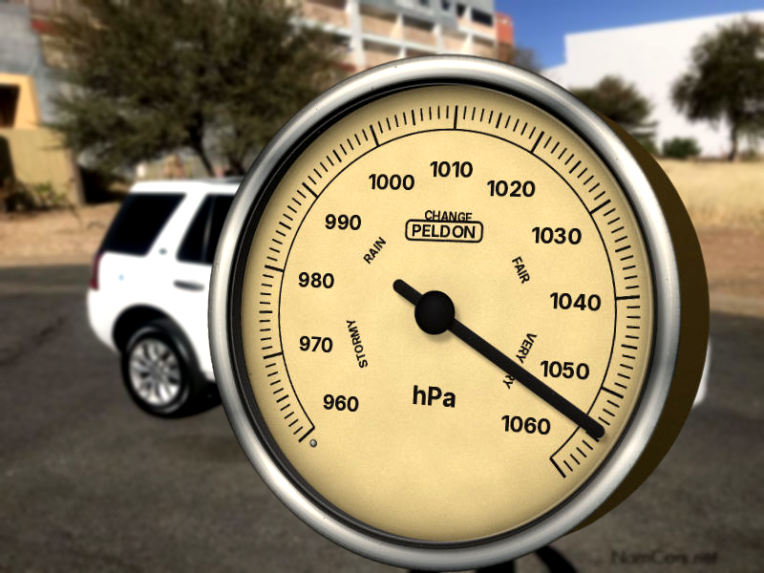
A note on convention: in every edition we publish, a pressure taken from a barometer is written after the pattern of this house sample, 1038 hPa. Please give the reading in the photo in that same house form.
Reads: 1054 hPa
